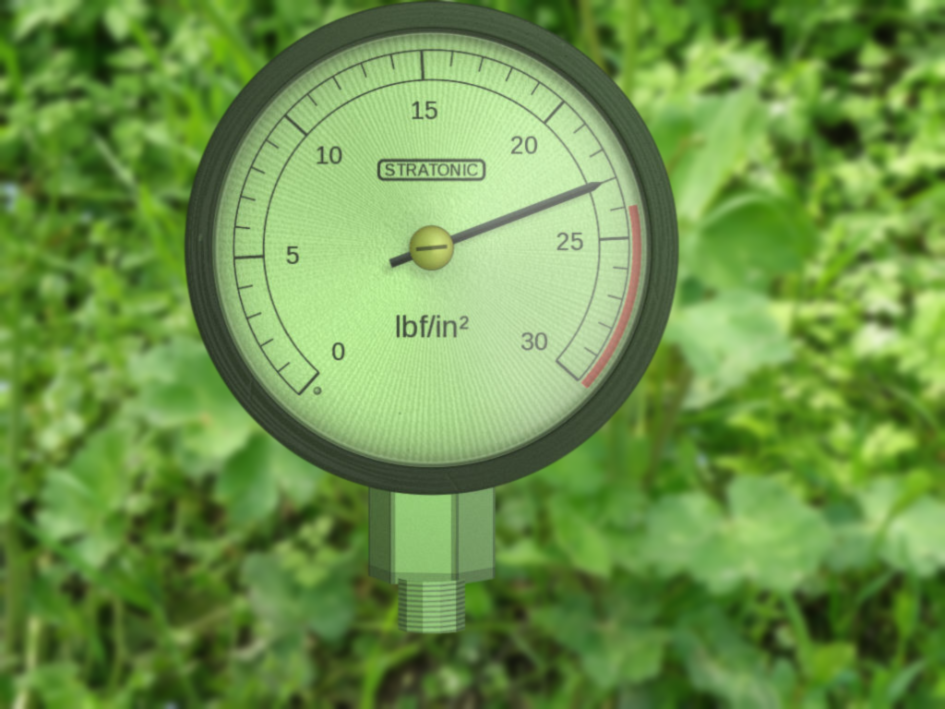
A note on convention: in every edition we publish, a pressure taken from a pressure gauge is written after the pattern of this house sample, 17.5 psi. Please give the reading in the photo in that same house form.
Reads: 23 psi
